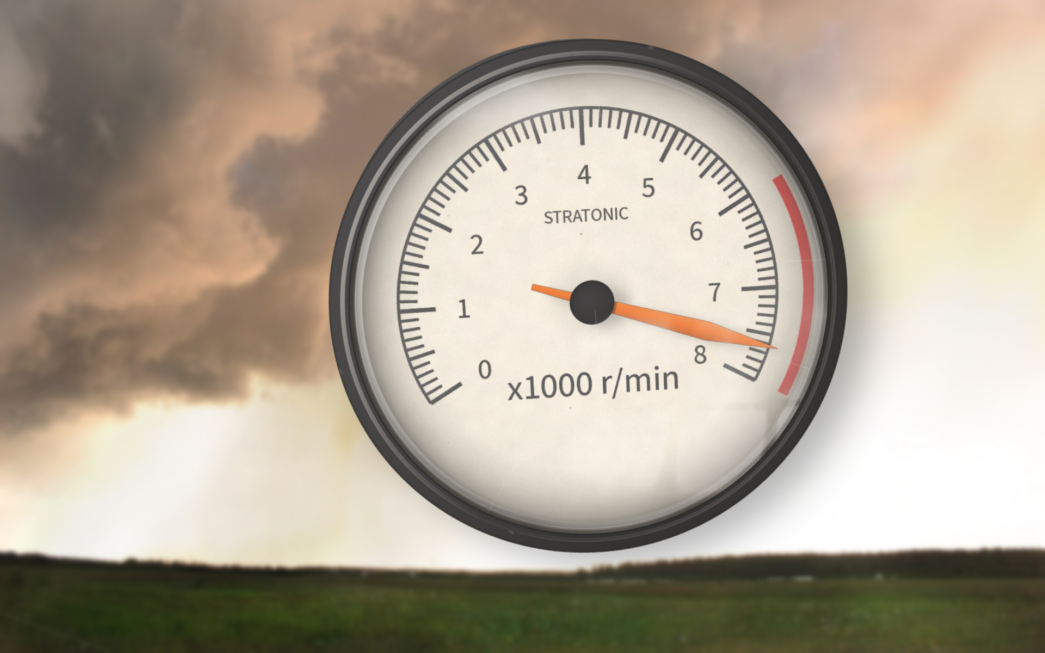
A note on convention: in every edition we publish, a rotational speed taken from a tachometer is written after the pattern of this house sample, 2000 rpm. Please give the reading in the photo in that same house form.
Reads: 7600 rpm
